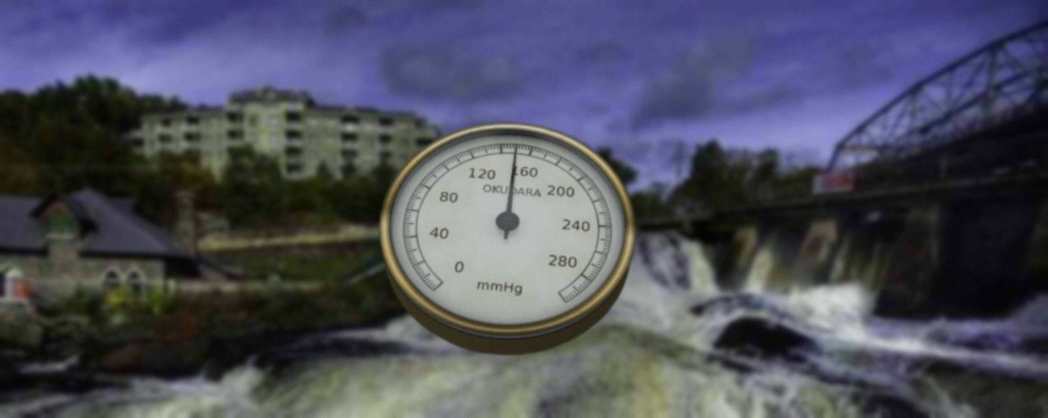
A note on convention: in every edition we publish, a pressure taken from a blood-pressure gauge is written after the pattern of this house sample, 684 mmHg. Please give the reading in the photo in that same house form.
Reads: 150 mmHg
